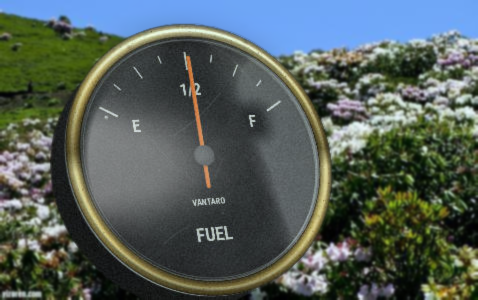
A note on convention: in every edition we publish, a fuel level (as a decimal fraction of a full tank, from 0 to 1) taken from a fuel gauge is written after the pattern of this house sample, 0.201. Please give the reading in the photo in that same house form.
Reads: 0.5
